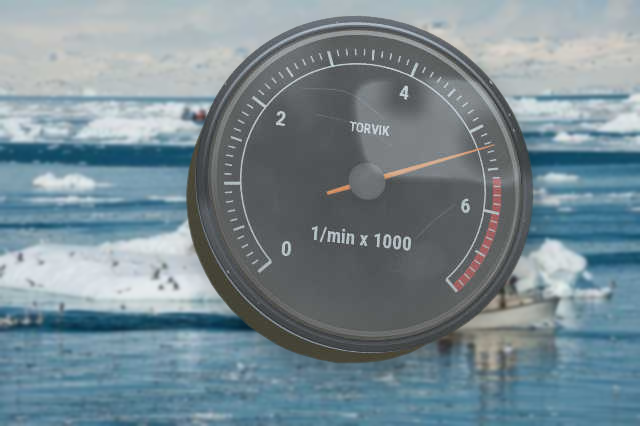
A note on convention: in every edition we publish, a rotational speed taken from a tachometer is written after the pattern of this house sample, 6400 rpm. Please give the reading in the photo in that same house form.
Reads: 5250 rpm
